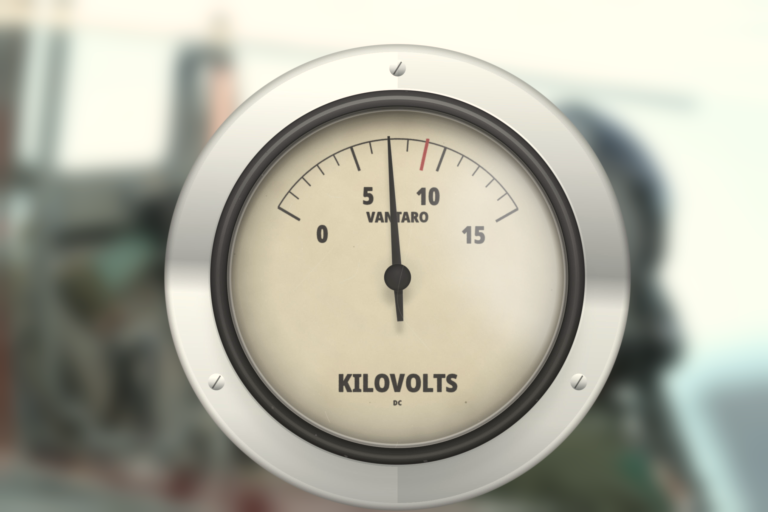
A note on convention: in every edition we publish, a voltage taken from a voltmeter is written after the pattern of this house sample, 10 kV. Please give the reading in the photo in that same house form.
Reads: 7 kV
